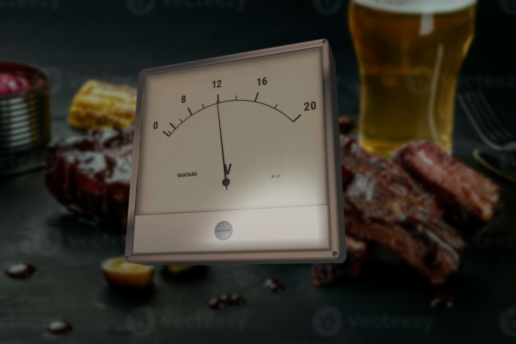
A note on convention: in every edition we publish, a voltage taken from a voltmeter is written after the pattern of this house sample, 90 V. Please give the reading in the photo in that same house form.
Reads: 12 V
